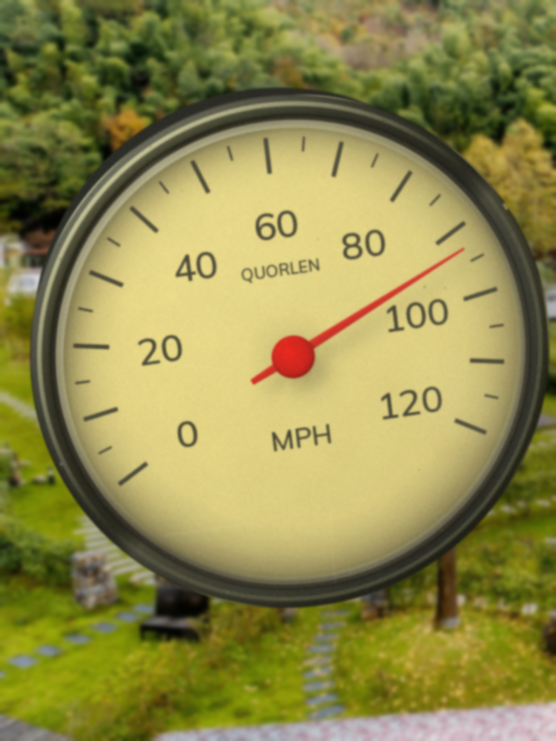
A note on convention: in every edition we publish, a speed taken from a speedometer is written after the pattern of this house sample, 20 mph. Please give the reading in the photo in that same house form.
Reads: 92.5 mph
